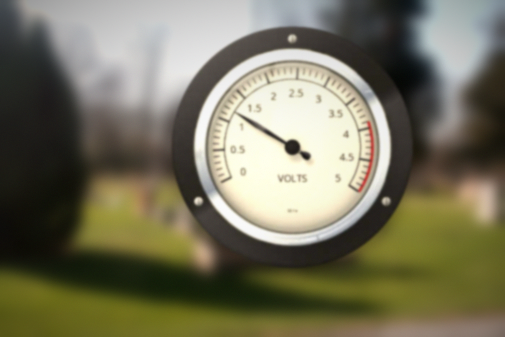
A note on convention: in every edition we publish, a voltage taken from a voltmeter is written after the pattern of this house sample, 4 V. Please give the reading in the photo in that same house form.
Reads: 1.2 V
